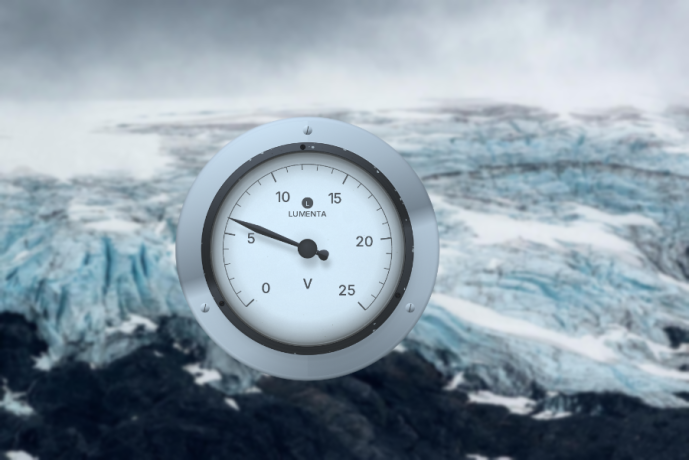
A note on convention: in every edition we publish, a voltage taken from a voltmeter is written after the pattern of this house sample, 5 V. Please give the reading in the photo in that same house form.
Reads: 6 V
